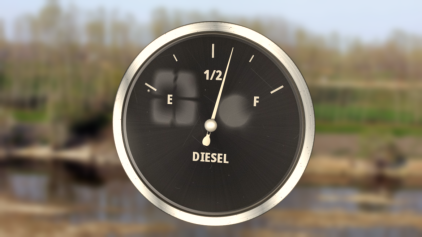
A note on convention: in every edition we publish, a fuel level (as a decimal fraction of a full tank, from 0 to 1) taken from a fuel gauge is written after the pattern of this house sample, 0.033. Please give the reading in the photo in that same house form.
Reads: 0.625
